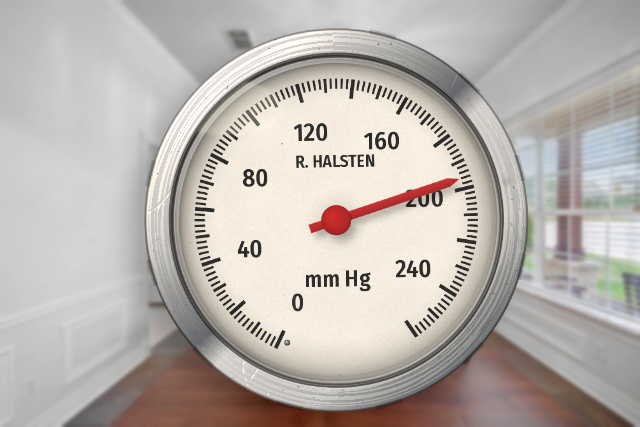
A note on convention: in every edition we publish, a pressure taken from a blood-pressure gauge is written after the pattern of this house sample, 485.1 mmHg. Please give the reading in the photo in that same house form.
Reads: 196 mmHg
